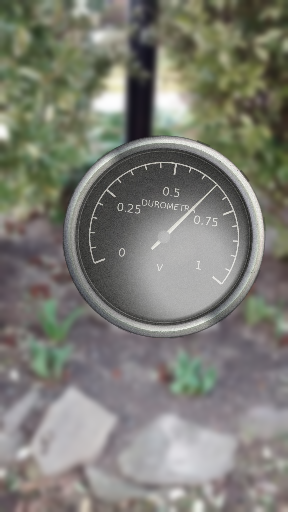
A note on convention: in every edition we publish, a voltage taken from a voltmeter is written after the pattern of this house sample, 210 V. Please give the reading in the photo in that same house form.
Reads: 0.65 V
